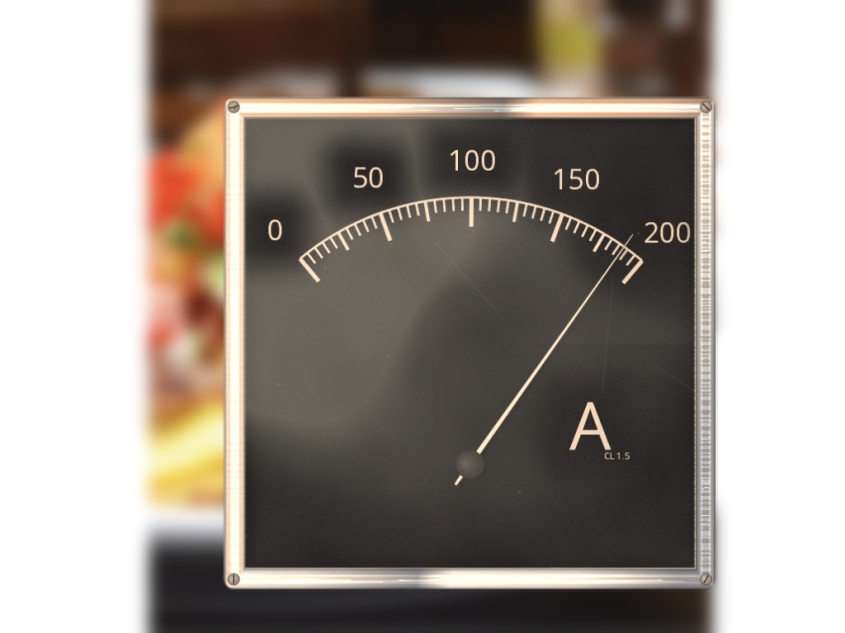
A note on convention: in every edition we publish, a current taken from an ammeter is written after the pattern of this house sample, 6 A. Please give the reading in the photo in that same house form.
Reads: 187.5 A
